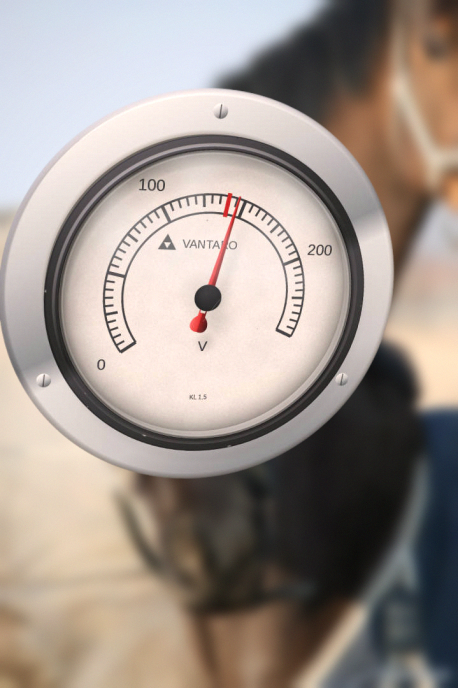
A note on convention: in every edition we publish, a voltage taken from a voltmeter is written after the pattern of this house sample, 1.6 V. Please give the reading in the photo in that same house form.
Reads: 145 V
